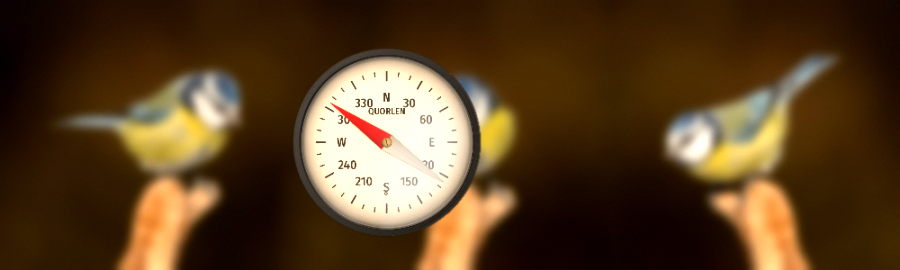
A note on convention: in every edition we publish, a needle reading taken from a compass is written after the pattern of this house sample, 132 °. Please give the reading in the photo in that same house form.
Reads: 305 °
